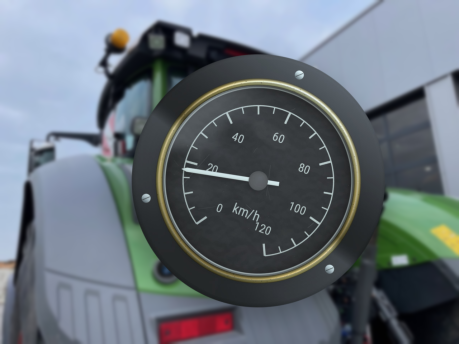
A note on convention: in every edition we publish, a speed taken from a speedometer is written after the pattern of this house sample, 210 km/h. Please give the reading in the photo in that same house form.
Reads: 17.5 km/h
